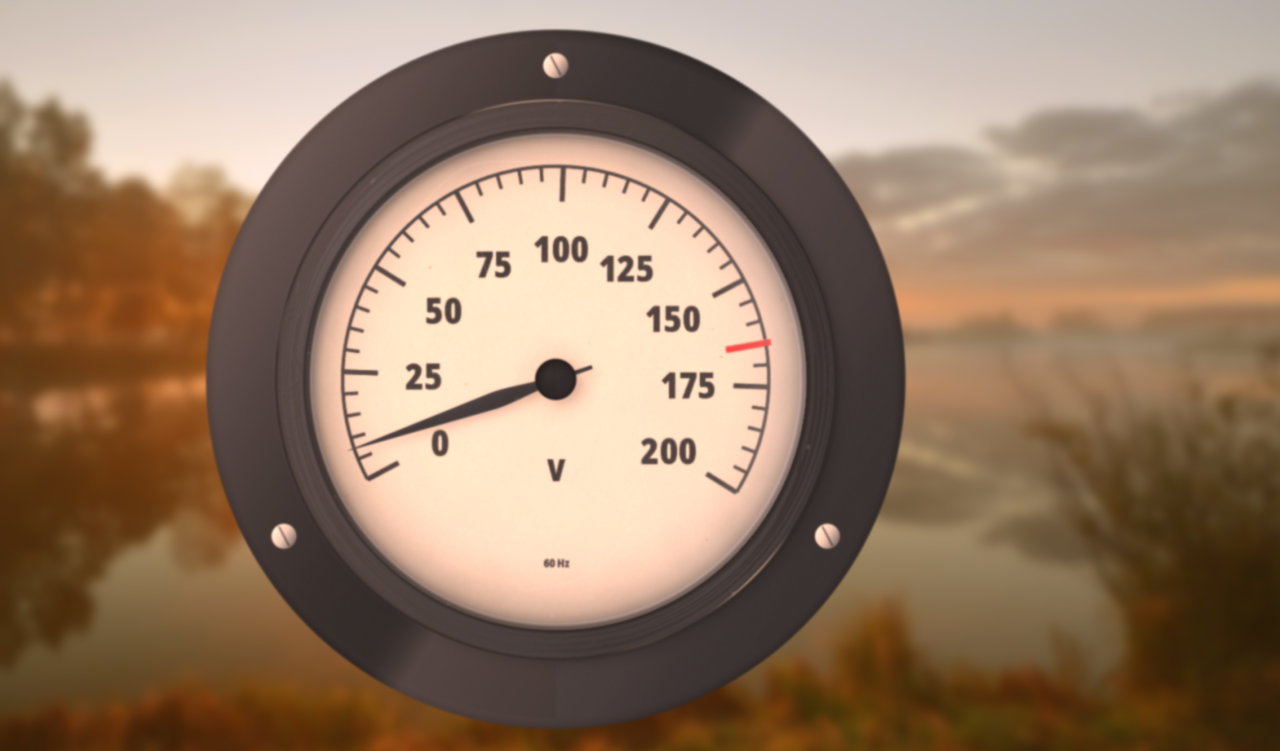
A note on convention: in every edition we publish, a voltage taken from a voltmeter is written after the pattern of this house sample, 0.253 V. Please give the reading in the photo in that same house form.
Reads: 7.5 V
